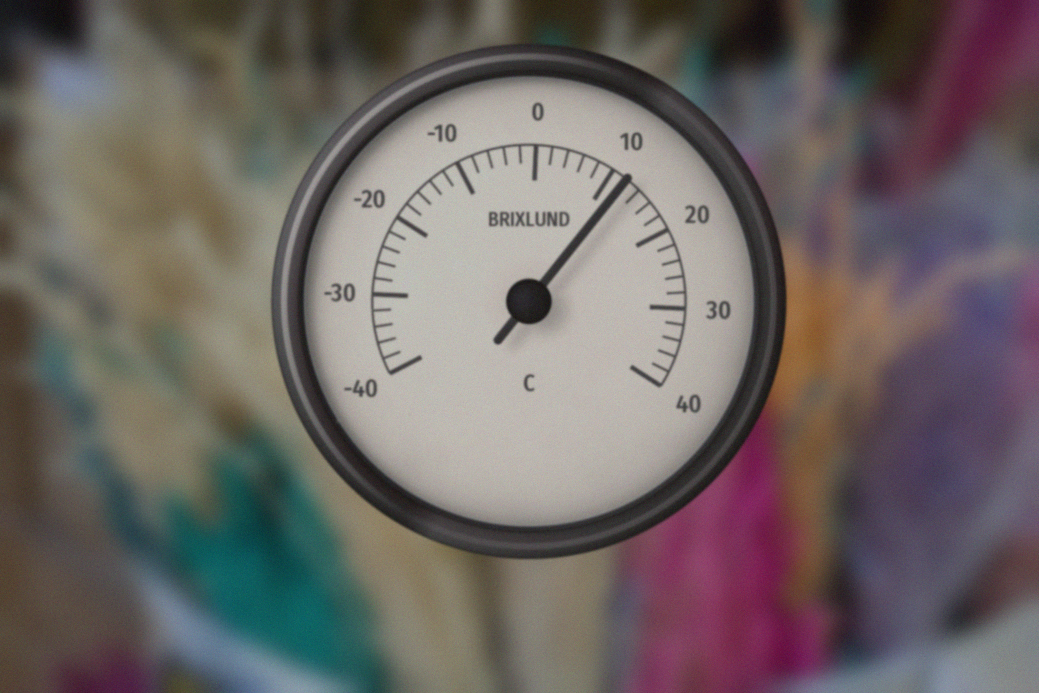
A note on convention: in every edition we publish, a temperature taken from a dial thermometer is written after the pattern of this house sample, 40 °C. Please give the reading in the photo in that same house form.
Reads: 12 °C
